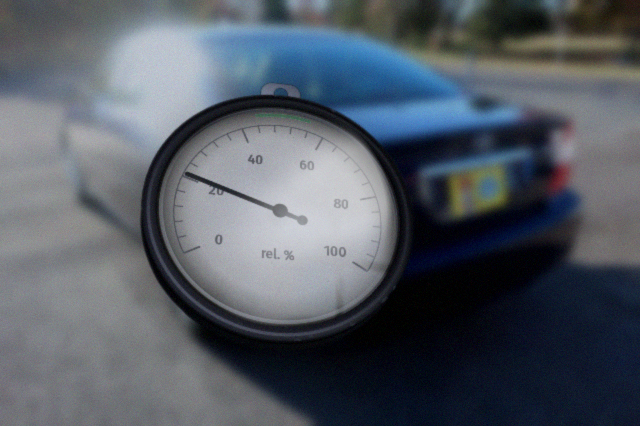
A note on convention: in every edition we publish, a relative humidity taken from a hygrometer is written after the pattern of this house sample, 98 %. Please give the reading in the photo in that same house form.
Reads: 20 %
